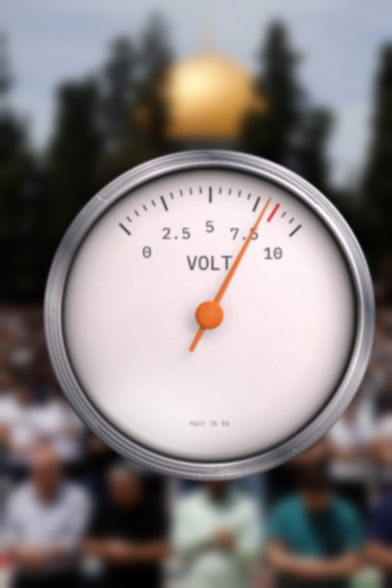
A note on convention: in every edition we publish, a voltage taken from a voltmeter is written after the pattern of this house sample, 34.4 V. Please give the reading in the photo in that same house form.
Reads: 8 V
